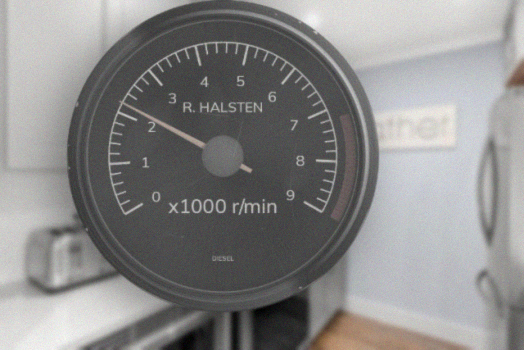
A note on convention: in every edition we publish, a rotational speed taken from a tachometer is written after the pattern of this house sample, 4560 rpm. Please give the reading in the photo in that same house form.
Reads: 2200 rpm
